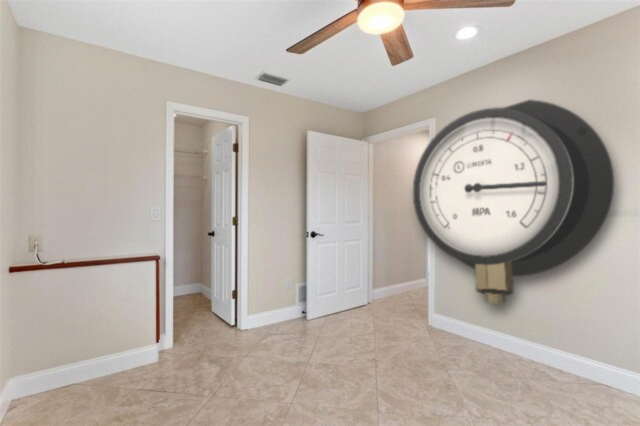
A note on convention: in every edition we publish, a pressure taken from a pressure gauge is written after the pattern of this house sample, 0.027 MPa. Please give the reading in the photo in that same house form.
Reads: 1.35 MPa
